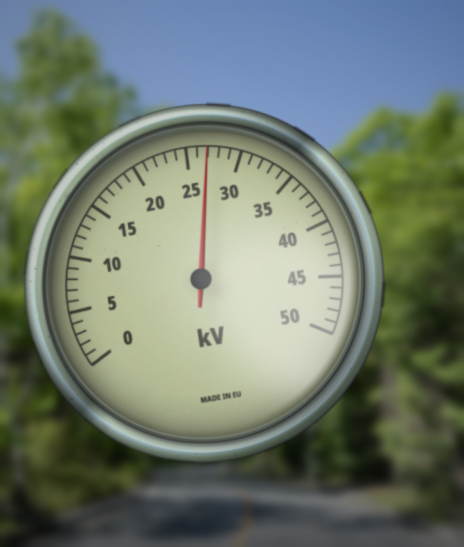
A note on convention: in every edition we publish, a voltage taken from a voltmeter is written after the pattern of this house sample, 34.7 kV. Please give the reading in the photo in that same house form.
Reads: 27 kV
